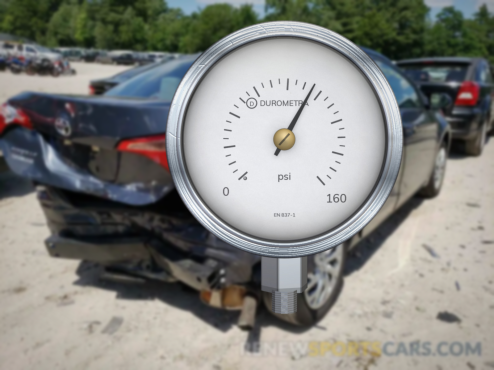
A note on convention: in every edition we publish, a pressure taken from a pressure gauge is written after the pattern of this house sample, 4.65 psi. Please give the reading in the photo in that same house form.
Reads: 95 psi
